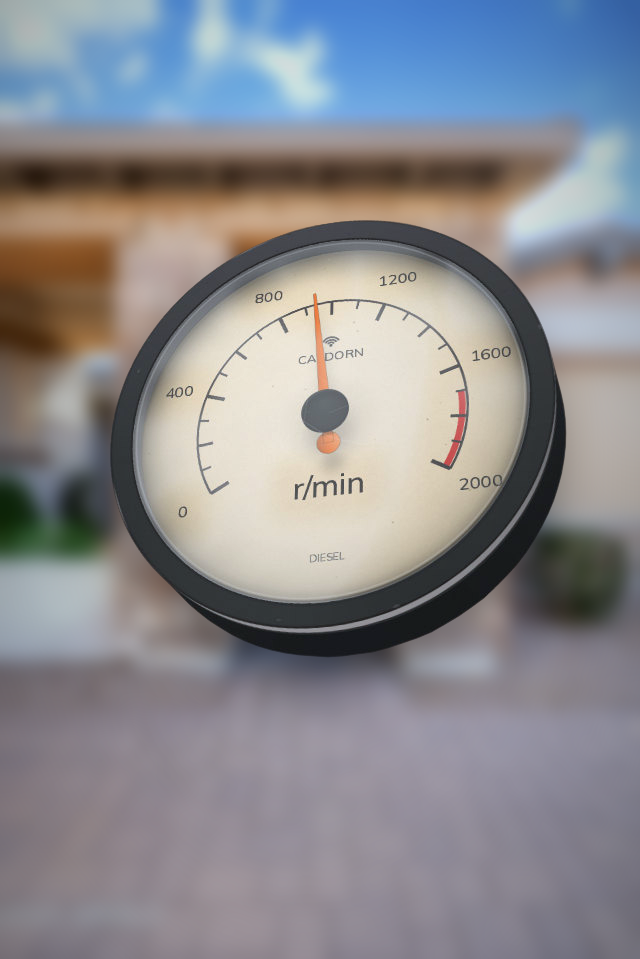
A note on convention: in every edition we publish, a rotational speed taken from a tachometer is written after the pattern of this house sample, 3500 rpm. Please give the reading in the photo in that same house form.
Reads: 950 rpm
